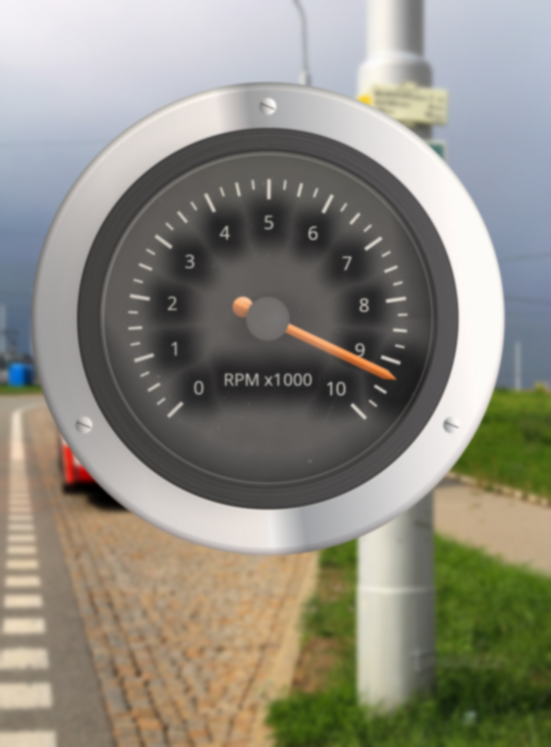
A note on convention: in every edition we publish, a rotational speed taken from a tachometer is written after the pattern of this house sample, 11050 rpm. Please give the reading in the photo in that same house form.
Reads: 9250 rpm
